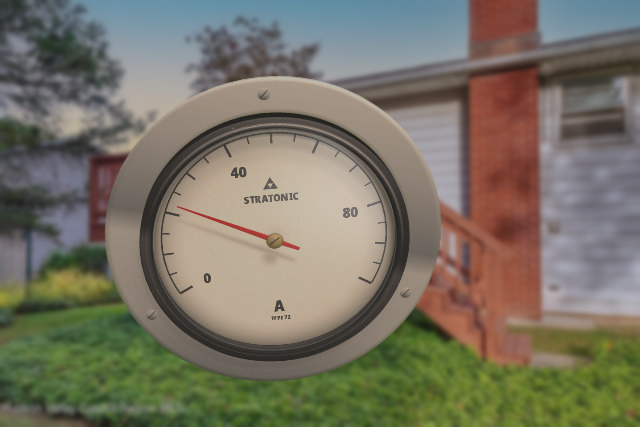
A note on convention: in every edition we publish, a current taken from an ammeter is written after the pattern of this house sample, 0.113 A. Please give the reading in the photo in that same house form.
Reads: 22.5 A
